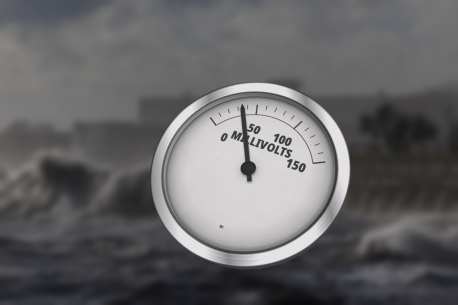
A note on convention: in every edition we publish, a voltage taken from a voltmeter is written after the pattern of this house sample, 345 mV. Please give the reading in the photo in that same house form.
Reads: 35 mV
